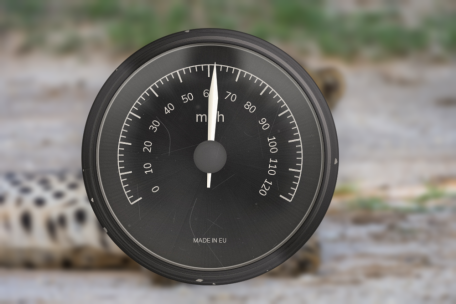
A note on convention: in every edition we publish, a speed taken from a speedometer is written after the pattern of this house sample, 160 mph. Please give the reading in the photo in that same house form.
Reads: 62 mph
